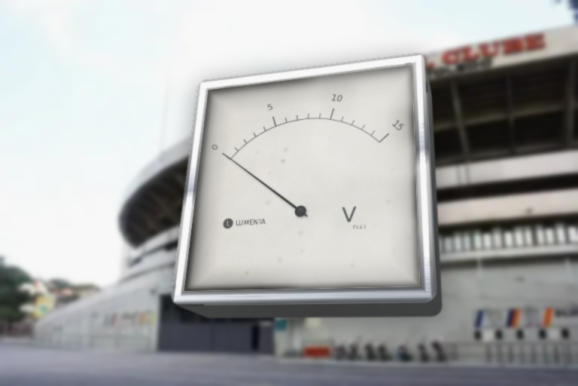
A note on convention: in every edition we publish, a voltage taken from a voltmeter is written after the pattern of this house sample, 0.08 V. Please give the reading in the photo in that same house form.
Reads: 0 V
